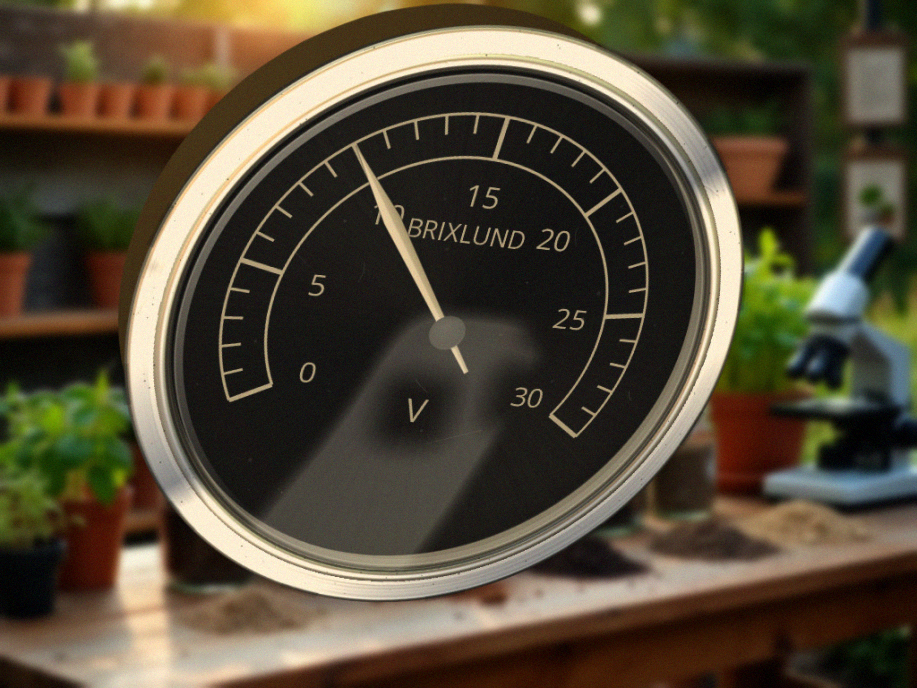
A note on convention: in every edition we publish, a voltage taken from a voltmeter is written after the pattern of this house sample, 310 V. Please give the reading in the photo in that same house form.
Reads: 10 V
